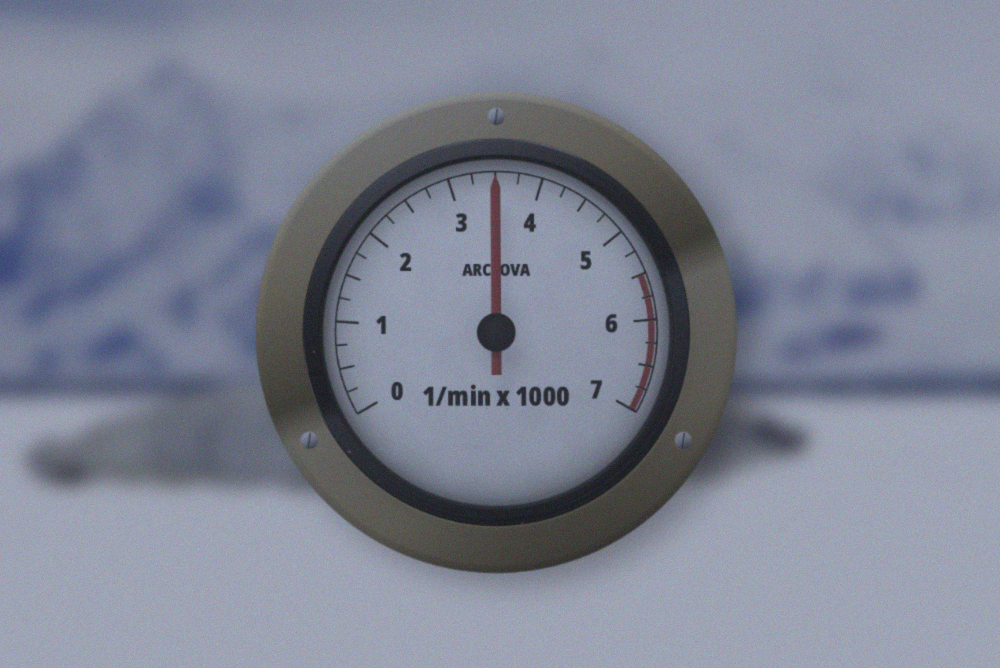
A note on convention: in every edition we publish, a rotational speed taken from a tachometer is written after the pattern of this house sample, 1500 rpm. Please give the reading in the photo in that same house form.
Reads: 3500 rpm
